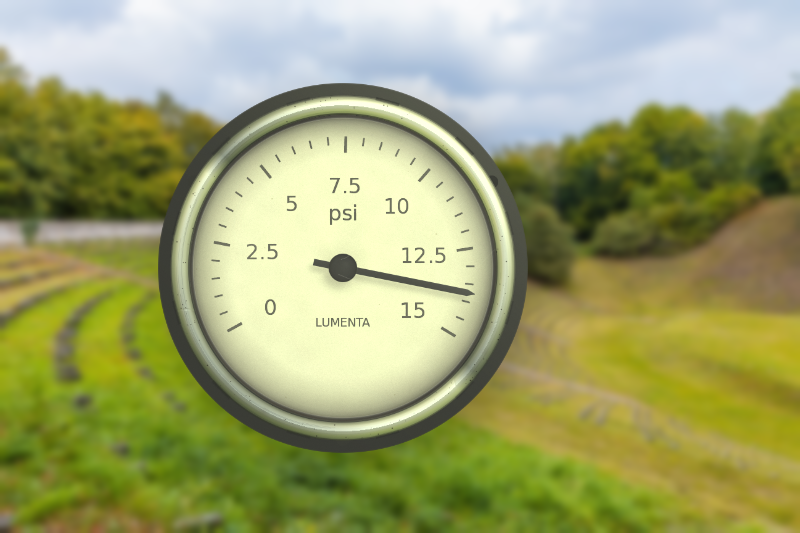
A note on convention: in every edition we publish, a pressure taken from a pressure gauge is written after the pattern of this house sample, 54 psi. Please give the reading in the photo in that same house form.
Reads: 13.75 psi
